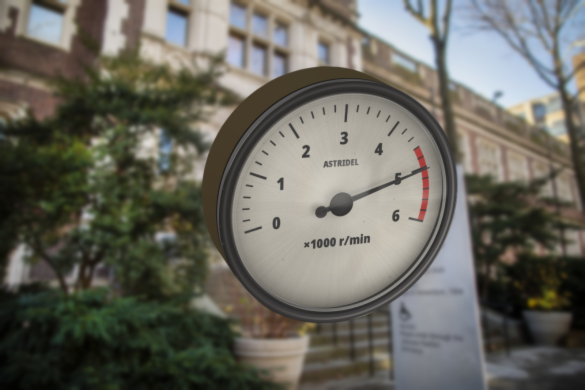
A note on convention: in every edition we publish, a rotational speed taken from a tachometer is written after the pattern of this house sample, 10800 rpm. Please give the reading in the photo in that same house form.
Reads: 5000 rpm
